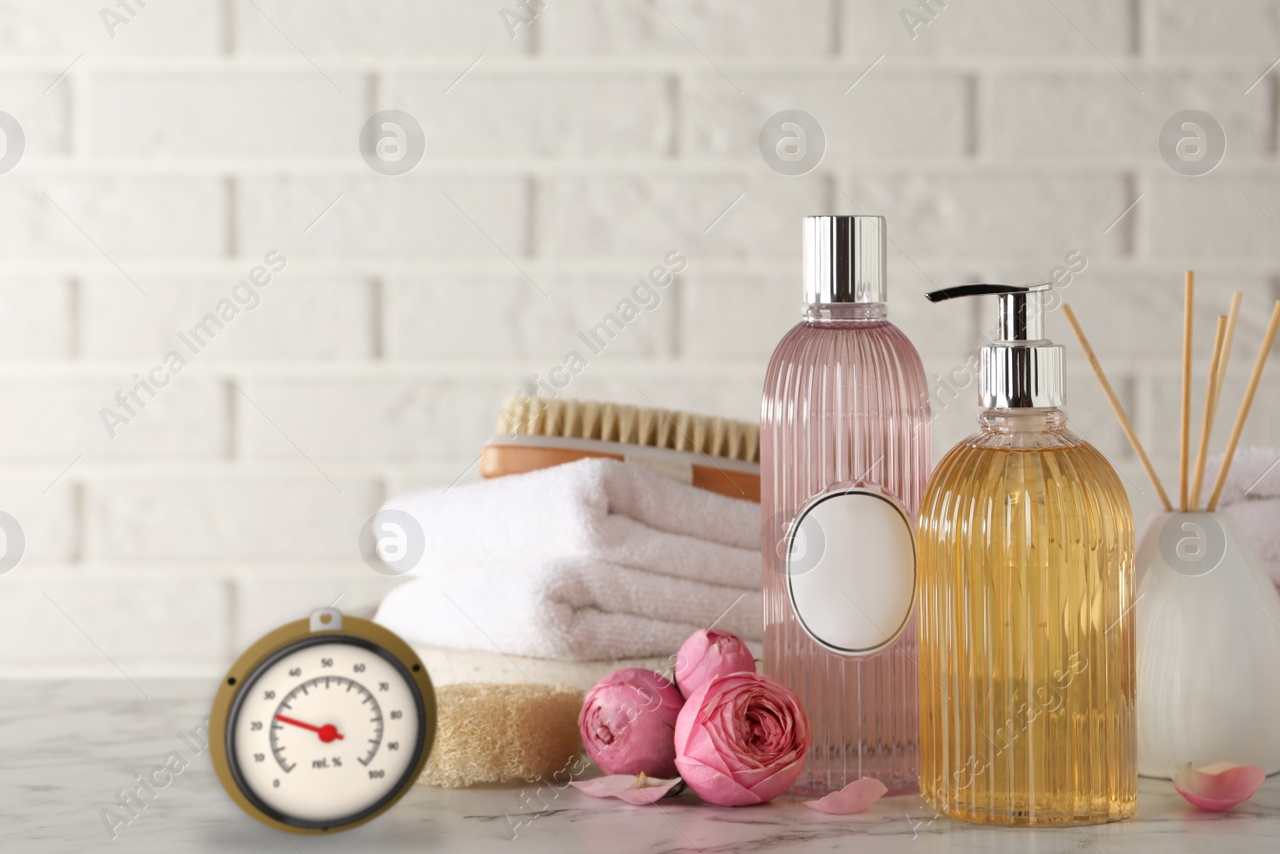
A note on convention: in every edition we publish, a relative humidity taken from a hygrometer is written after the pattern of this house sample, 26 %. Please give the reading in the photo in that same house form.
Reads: 25 %
